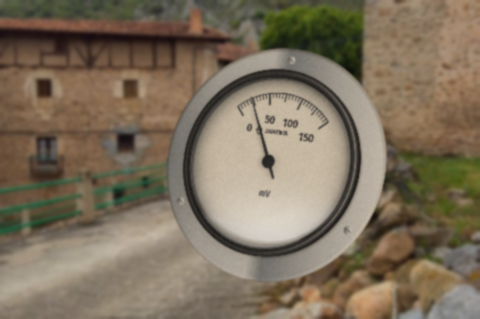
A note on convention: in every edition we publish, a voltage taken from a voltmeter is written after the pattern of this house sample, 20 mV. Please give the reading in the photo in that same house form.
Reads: 25 mV
